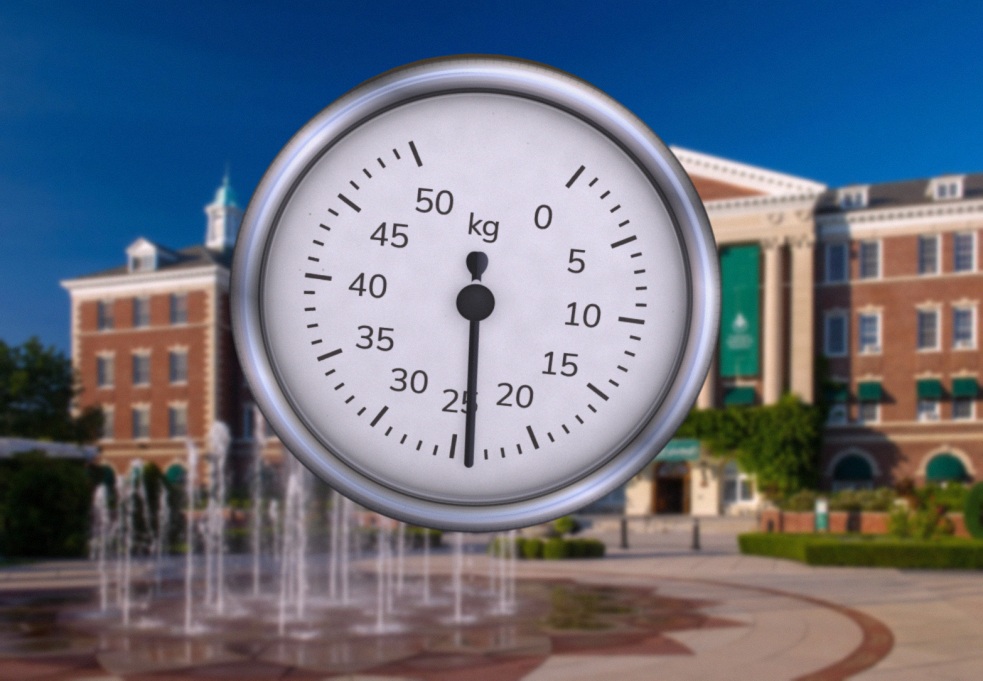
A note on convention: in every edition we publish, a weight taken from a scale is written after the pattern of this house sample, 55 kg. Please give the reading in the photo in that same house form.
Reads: 24 kg
